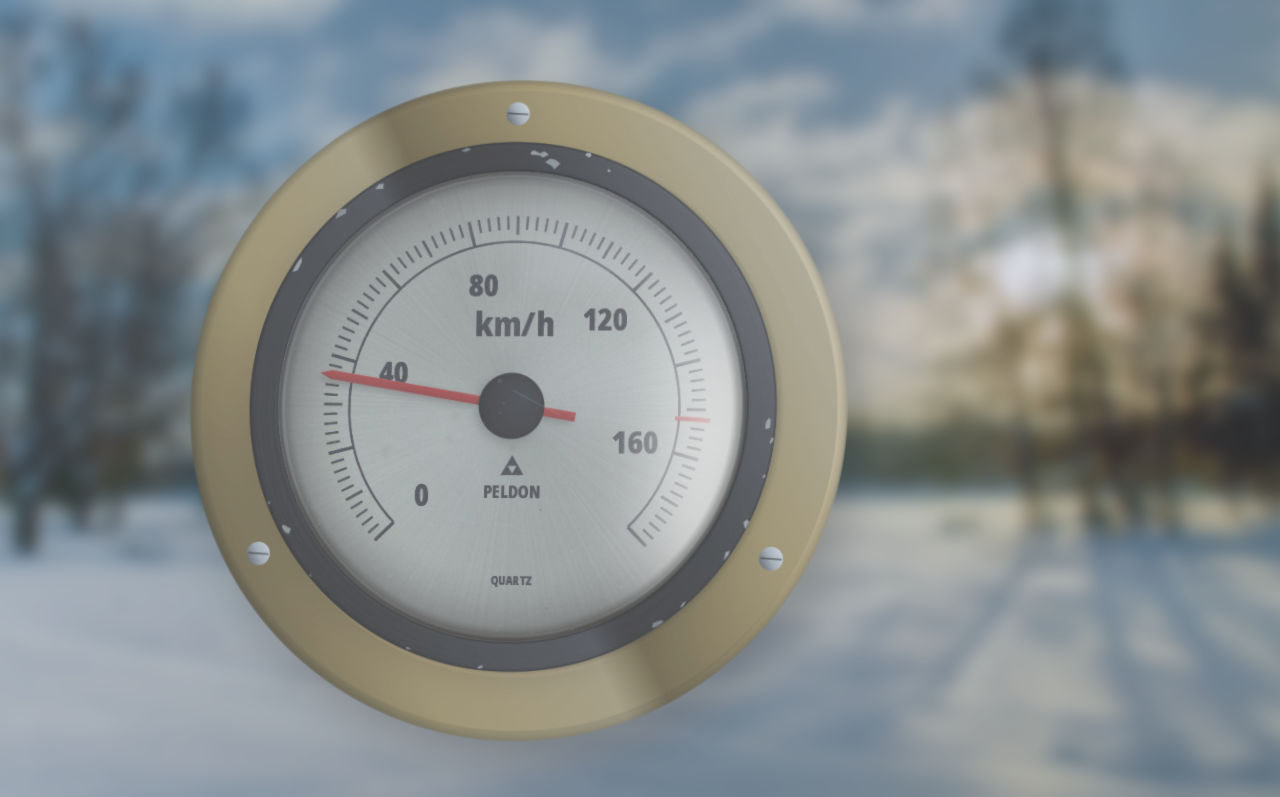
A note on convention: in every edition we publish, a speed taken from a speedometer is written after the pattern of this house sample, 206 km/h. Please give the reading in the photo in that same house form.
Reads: 36 km/h
